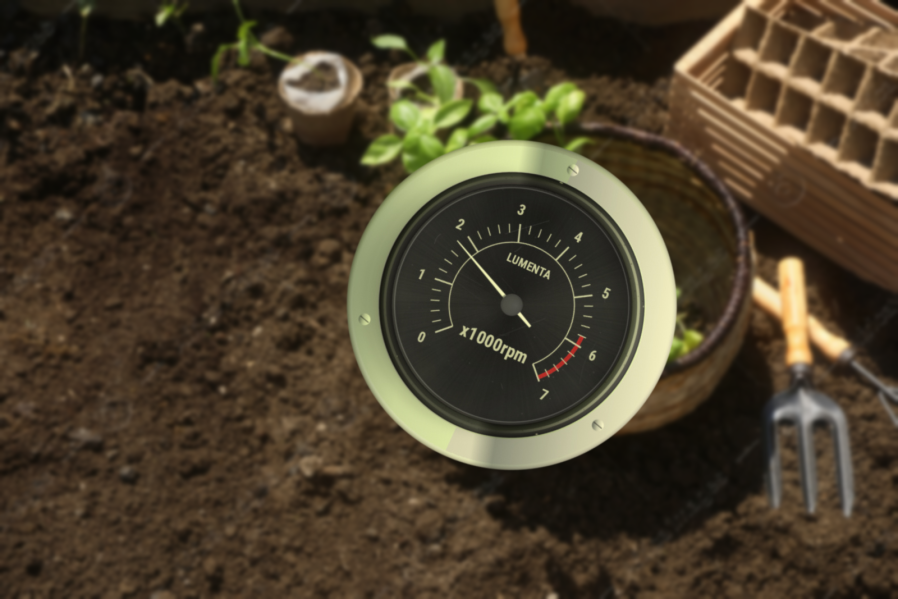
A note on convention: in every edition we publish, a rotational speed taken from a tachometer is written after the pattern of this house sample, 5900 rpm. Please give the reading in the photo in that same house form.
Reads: 1800 rpm
